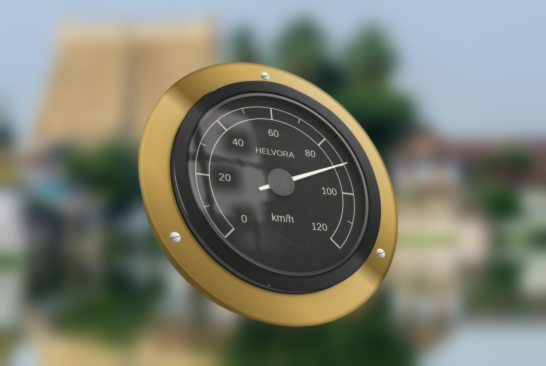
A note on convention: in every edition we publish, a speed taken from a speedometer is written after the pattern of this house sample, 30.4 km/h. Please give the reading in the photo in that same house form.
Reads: 90 km/h
